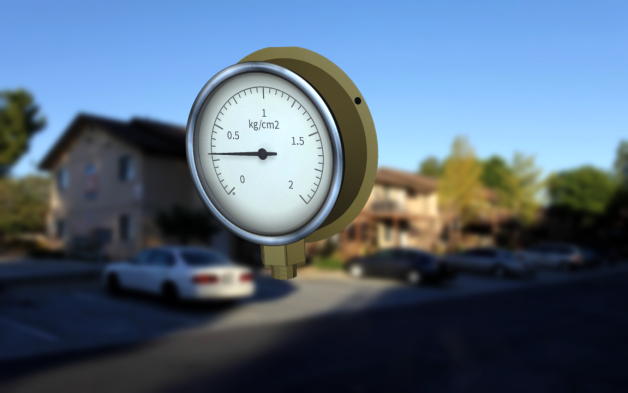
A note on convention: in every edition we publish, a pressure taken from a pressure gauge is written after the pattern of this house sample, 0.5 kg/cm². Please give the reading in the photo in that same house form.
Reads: 0.3 kg/cm²
